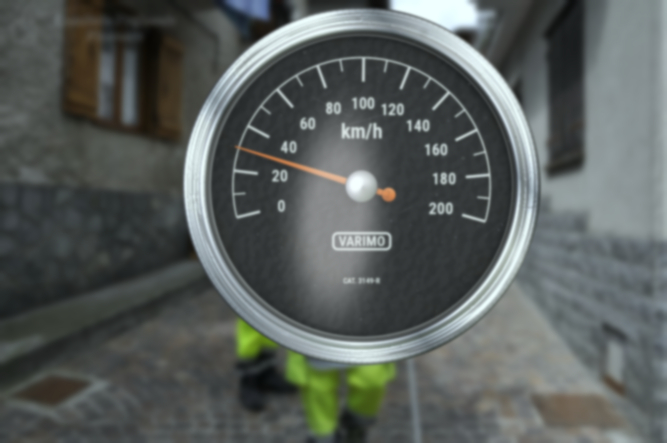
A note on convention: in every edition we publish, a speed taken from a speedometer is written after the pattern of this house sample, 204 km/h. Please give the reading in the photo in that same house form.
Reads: 30 km/h
